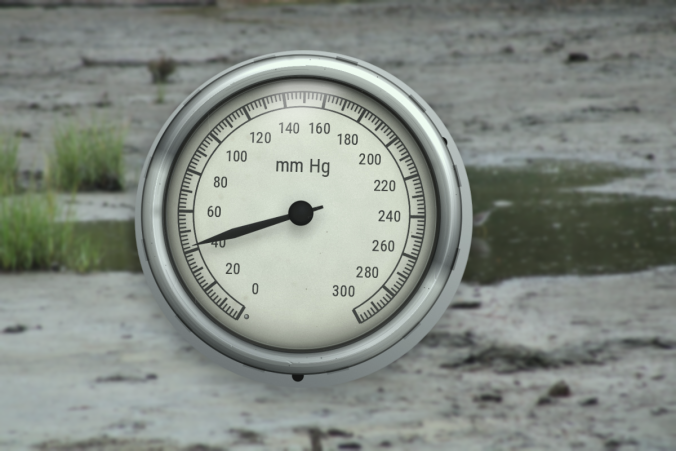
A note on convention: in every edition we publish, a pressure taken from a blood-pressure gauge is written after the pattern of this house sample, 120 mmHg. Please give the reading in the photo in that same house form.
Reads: 42 mmHg
